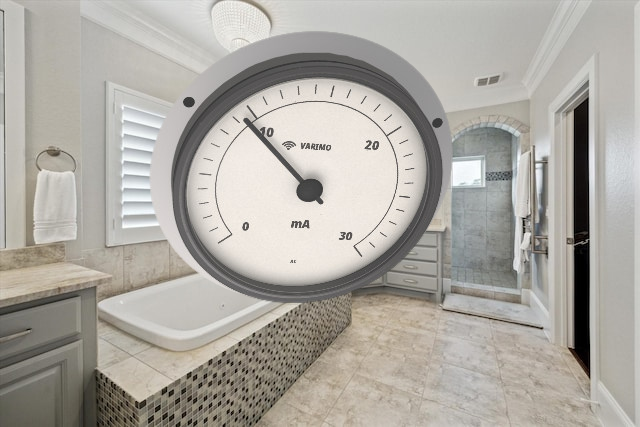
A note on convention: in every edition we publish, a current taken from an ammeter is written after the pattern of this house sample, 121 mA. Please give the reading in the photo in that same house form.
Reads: 9.5 mA
